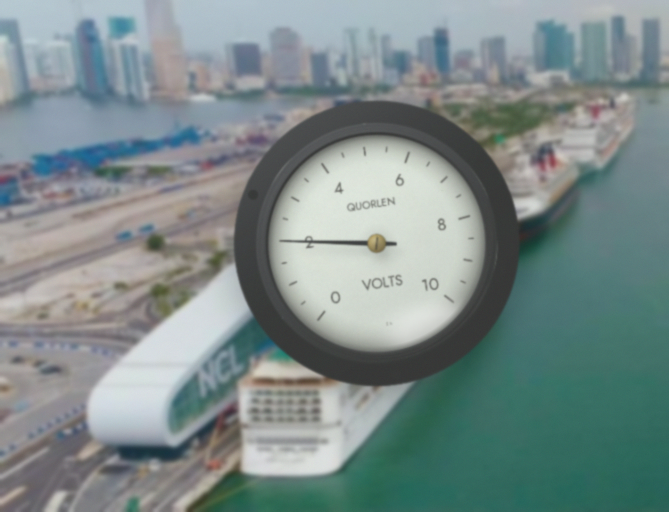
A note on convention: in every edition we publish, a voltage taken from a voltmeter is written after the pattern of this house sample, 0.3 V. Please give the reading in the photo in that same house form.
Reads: 2 V
